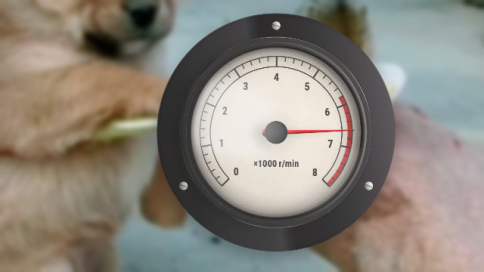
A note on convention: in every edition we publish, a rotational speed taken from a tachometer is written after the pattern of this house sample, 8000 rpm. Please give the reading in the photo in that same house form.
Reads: 6600 rpm
